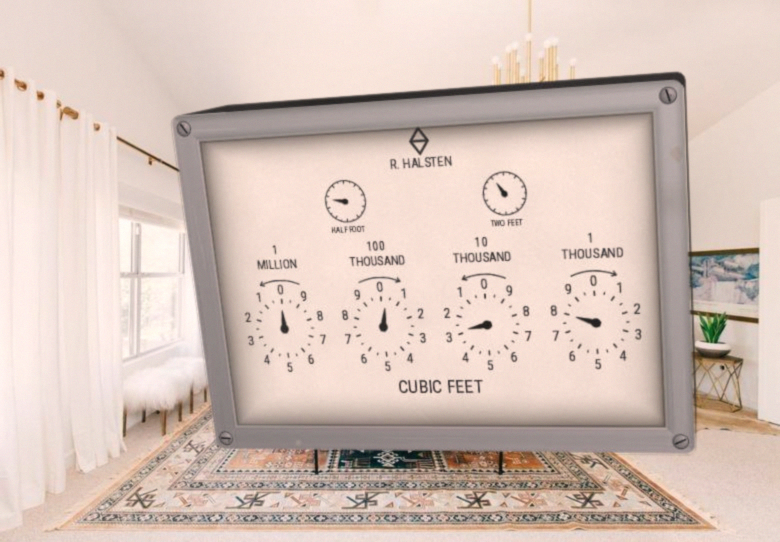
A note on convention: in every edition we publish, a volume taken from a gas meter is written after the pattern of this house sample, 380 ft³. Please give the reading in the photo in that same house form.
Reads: 2800 ft³
